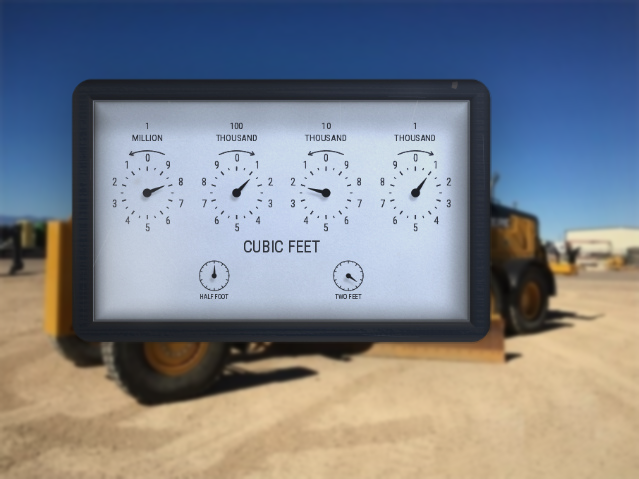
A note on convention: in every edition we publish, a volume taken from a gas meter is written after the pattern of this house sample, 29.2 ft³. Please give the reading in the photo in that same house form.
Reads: 812100 ft³
